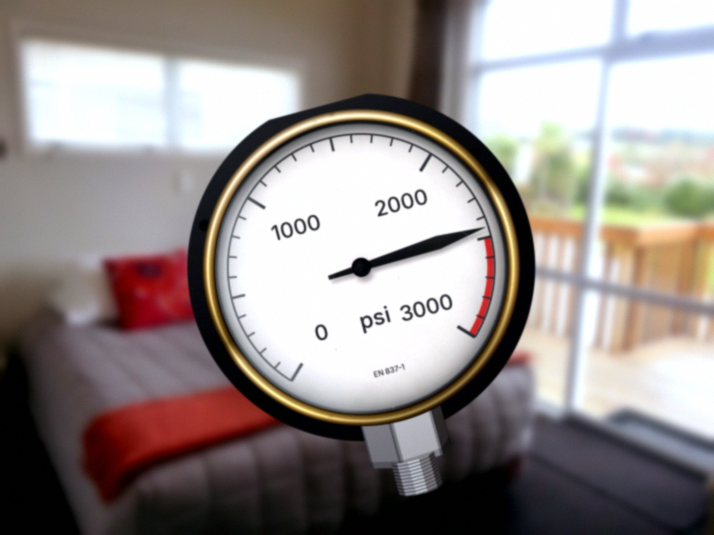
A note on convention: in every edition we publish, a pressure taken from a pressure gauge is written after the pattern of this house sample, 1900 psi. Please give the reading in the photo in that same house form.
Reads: 2450 psi
